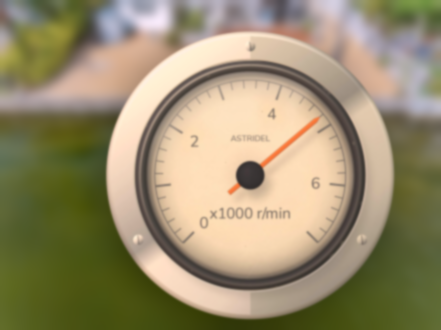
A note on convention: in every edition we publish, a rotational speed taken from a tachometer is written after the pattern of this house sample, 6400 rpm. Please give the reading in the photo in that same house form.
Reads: 4800 rpm
